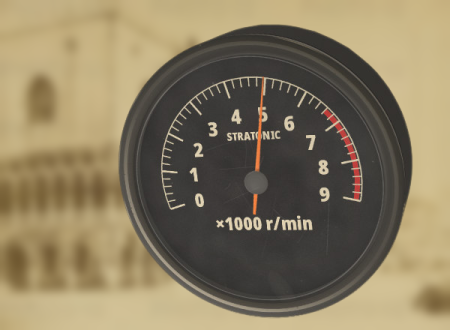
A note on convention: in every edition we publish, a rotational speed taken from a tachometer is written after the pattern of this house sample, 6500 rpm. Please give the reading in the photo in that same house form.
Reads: 5000 rpm
